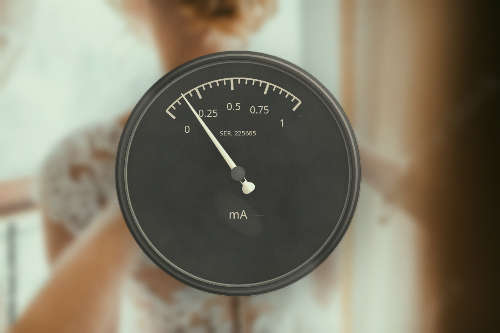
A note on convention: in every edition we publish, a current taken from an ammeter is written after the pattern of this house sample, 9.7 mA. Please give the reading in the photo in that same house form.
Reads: 0.15 mA
